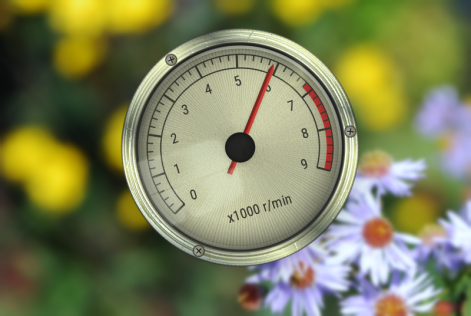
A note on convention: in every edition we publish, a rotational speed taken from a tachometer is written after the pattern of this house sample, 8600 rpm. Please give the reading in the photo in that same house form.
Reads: 5900 rpm
